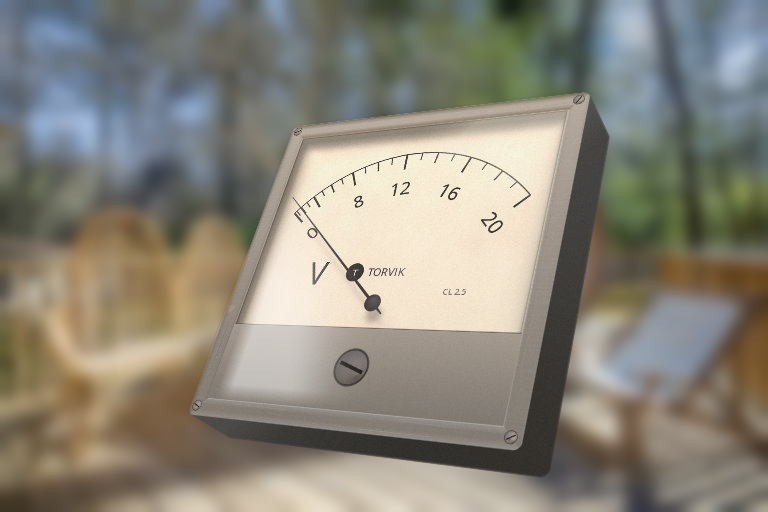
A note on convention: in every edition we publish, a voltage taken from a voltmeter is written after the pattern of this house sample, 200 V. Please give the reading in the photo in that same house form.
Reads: 2 V
